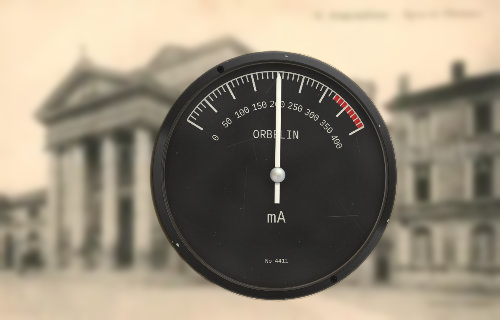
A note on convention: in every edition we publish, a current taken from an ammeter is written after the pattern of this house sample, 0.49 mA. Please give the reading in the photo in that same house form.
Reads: 200 mA
